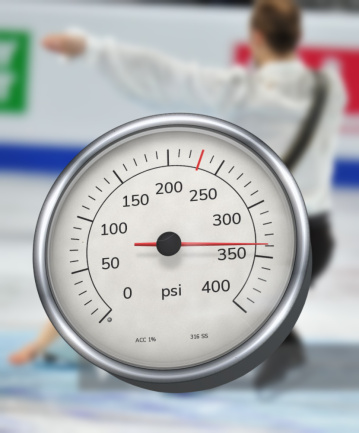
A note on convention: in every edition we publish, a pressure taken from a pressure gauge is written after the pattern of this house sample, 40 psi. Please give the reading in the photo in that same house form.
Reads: 340 psi
